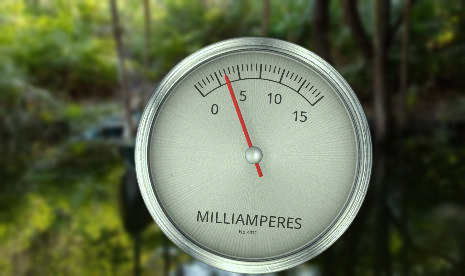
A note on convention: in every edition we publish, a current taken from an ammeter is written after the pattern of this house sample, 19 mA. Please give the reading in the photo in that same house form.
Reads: 3.5 mA
